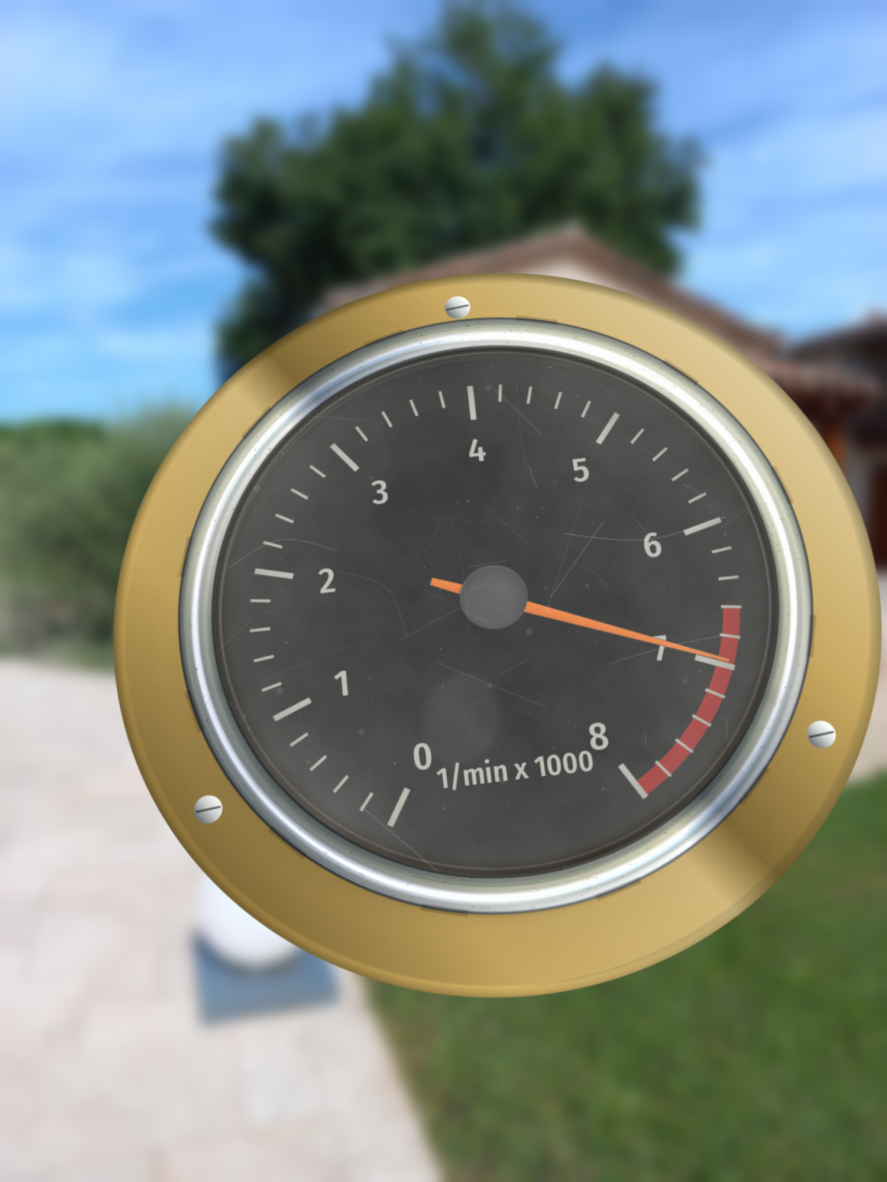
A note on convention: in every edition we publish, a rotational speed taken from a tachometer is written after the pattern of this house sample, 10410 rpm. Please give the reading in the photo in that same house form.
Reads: 7000 rpm
